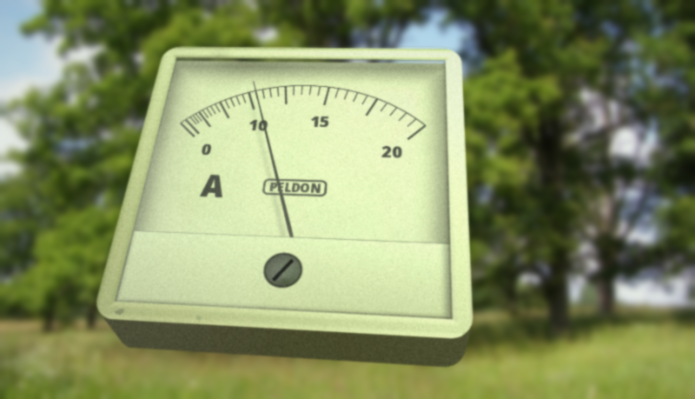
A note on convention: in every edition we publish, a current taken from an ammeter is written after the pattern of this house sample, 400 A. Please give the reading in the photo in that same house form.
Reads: 10.5 A
